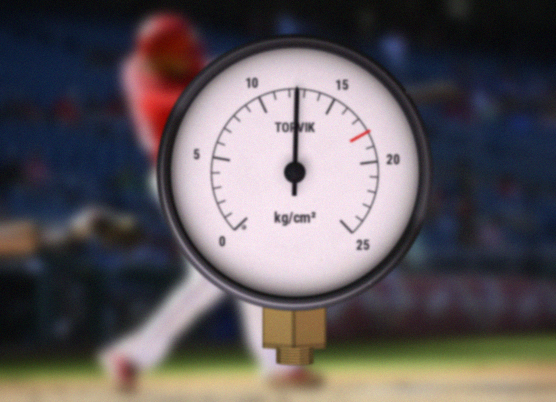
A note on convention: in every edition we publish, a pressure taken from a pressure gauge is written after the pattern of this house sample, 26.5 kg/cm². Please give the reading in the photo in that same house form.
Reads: 12.5 kg/cm²
